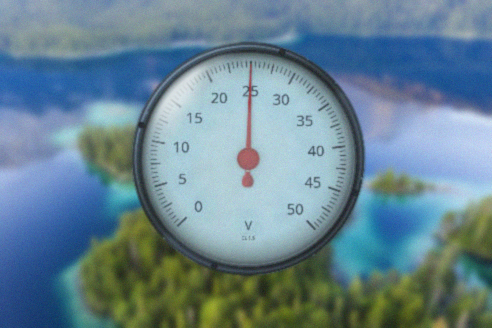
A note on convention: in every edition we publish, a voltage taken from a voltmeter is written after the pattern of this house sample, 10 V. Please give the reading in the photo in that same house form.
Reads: 25 V
